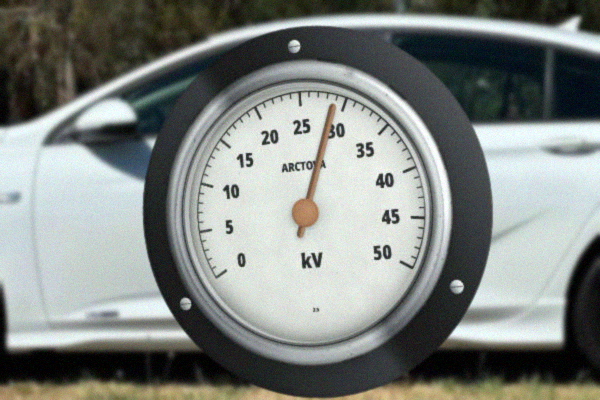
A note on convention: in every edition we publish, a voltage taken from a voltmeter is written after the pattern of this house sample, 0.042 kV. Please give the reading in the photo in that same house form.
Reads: 29 kV
